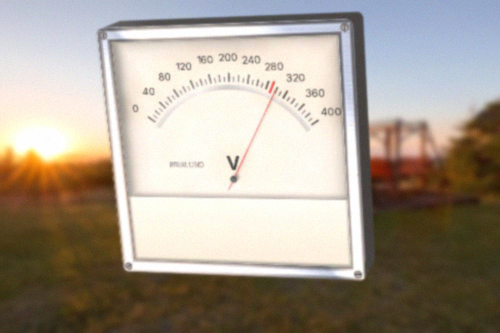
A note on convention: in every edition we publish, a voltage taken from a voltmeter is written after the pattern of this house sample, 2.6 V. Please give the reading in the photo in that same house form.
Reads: 300 V
